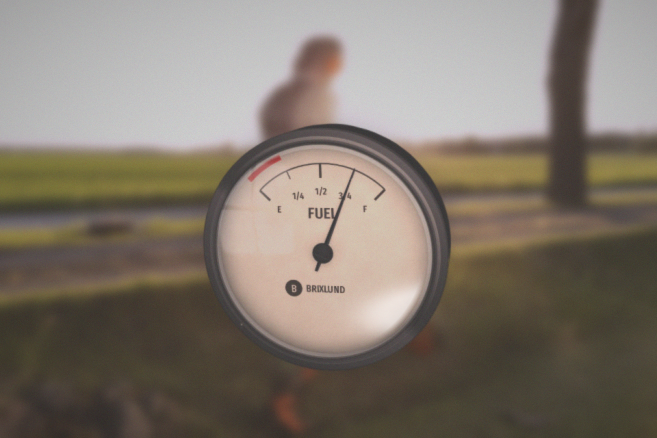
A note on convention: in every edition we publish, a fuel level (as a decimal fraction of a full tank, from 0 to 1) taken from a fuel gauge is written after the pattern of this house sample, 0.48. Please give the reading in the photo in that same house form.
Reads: 0.75
